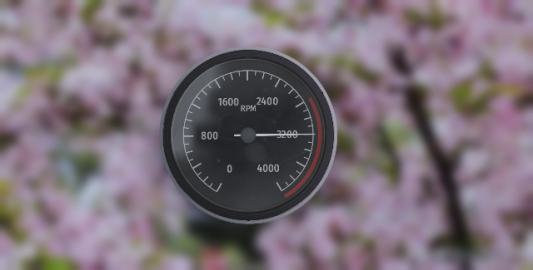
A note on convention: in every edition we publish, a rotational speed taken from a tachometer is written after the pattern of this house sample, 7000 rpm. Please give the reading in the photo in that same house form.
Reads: 3200 rpm
